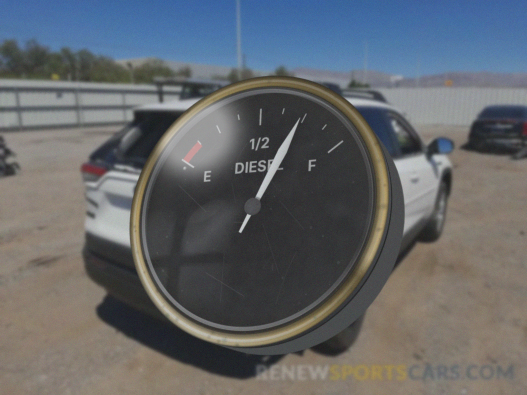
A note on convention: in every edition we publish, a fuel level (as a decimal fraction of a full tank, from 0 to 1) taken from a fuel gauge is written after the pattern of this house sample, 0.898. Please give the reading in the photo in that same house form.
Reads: 0.75
